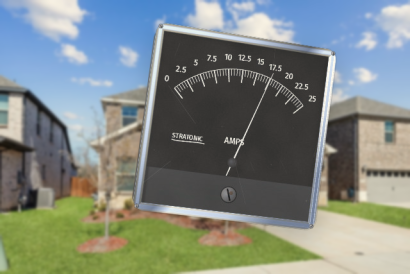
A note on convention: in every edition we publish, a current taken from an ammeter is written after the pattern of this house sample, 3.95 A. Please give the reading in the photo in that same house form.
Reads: 17.5 A
